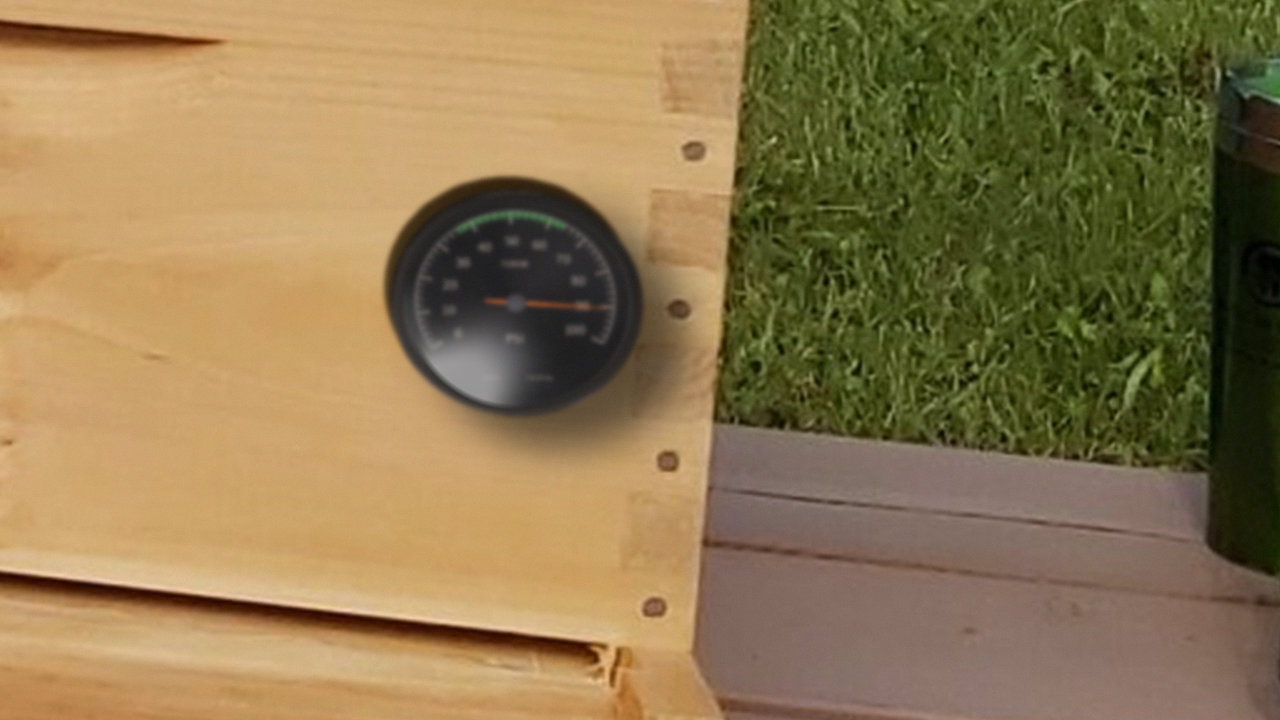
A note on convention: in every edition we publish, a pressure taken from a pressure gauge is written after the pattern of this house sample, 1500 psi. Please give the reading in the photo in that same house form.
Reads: 90 psi
